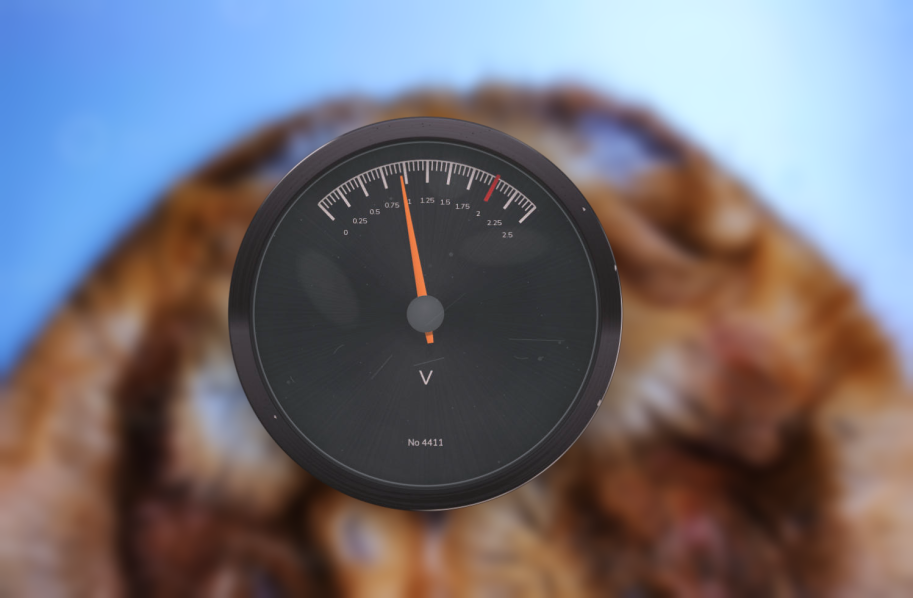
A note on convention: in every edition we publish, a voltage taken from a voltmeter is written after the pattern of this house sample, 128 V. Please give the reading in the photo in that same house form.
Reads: 0.95 V
